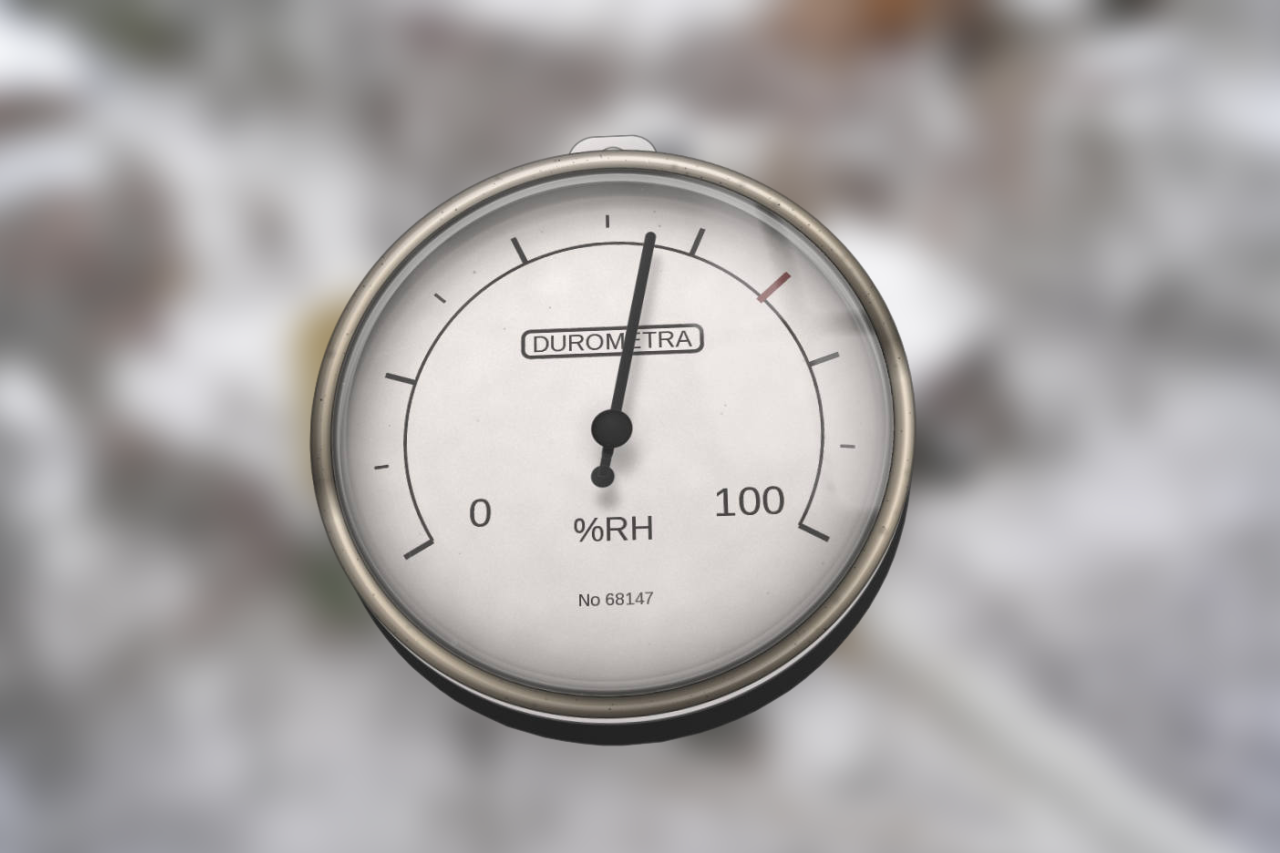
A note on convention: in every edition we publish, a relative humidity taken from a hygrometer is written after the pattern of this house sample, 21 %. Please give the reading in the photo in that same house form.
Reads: 55 %
